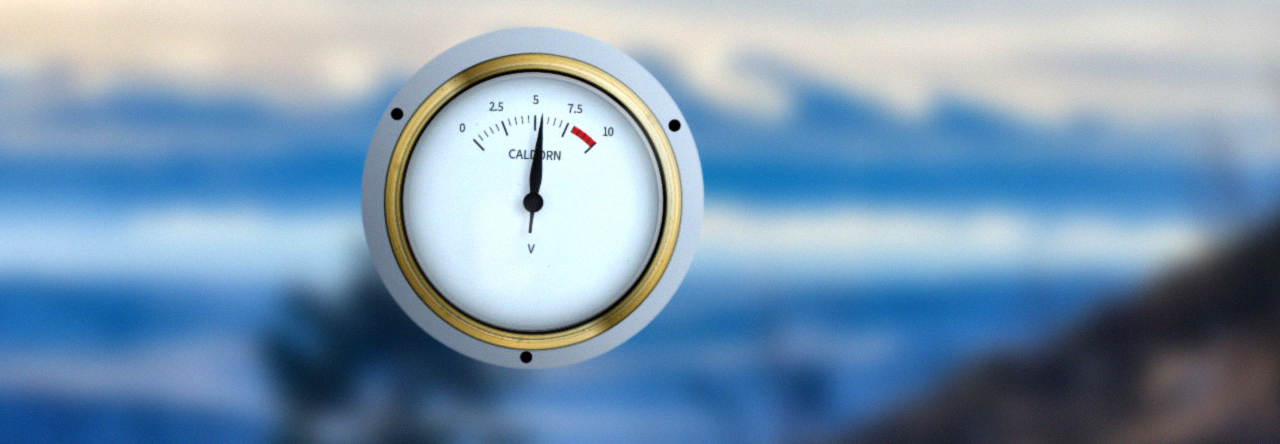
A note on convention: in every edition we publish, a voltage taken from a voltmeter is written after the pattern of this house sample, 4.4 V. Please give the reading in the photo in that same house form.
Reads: 5.5 V
